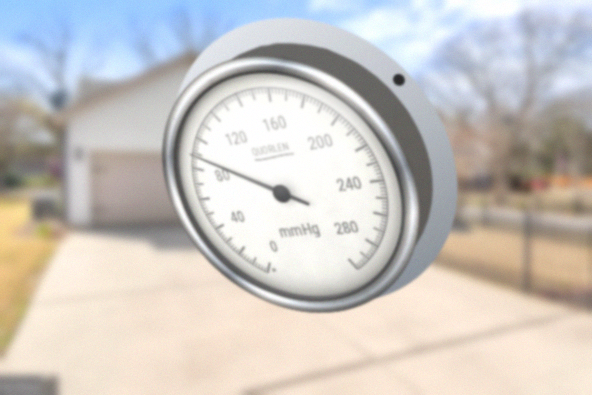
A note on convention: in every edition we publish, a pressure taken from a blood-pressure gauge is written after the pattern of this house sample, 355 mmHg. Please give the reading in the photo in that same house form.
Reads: 90 mmHg
